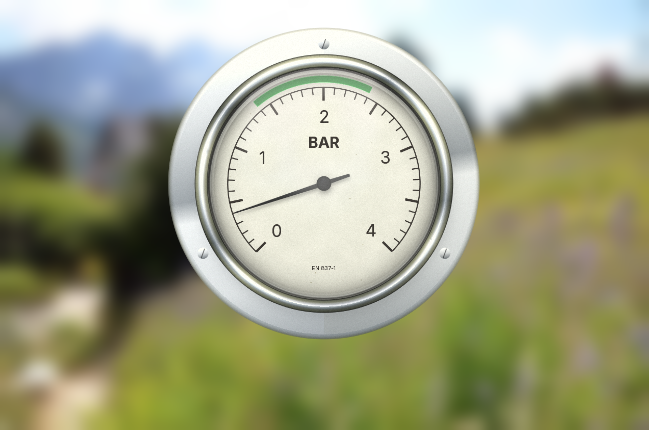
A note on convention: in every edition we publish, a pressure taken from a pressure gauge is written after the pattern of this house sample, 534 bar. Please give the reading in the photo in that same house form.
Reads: 0.4 bar
